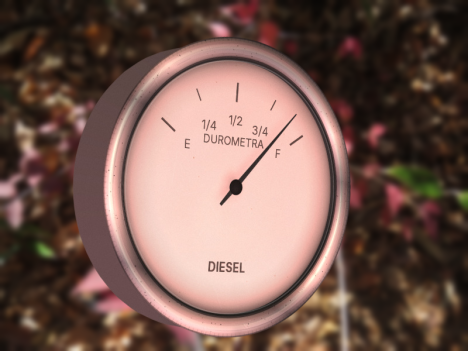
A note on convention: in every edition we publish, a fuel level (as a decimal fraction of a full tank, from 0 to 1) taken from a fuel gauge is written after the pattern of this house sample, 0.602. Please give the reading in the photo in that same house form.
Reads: 0.875
